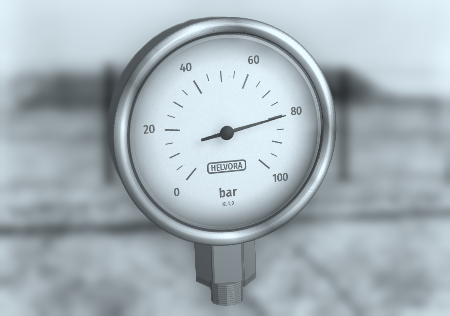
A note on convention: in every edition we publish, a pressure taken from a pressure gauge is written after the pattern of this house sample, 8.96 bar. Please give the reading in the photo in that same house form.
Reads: 80 bar
